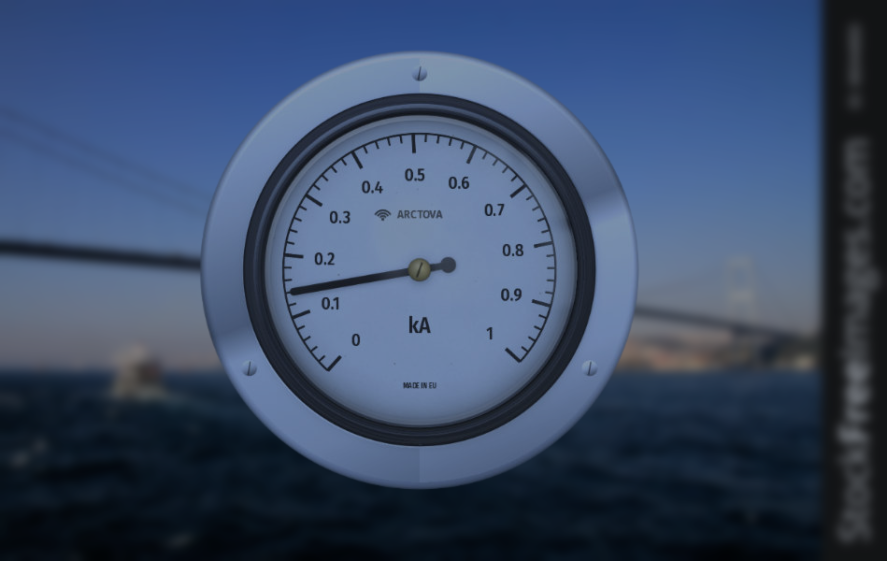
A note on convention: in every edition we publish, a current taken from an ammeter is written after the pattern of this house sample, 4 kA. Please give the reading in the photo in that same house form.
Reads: 0.14 kA
